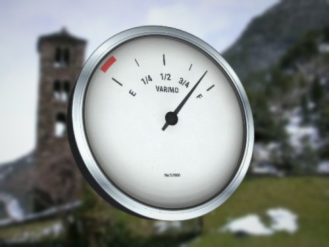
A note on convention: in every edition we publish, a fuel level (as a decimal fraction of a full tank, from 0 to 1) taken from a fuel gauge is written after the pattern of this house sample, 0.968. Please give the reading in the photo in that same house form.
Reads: 0.875
